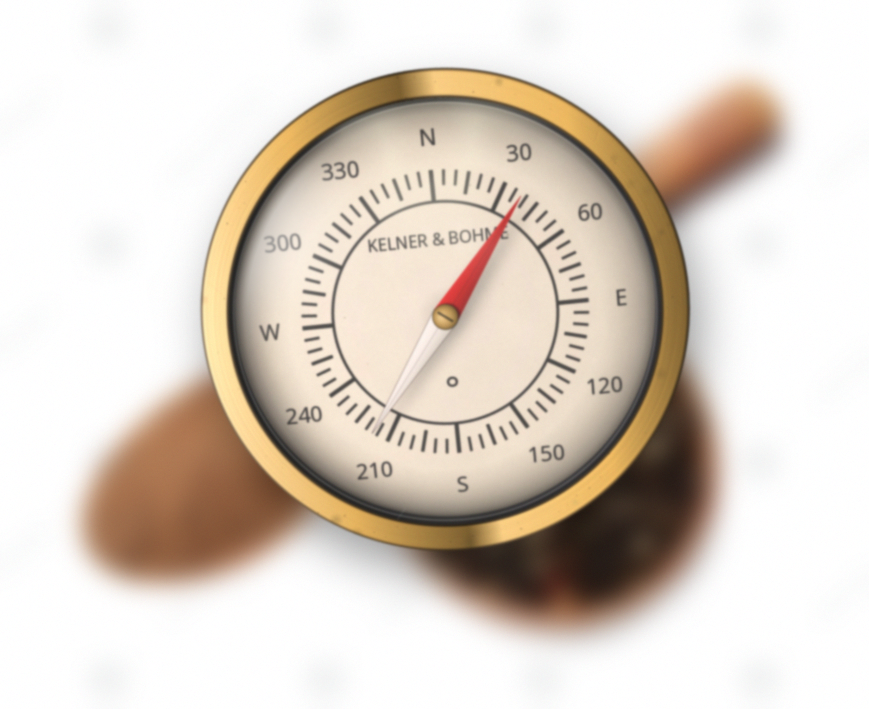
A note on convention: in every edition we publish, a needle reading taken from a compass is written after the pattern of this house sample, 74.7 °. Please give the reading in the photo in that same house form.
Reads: 37.5 °
